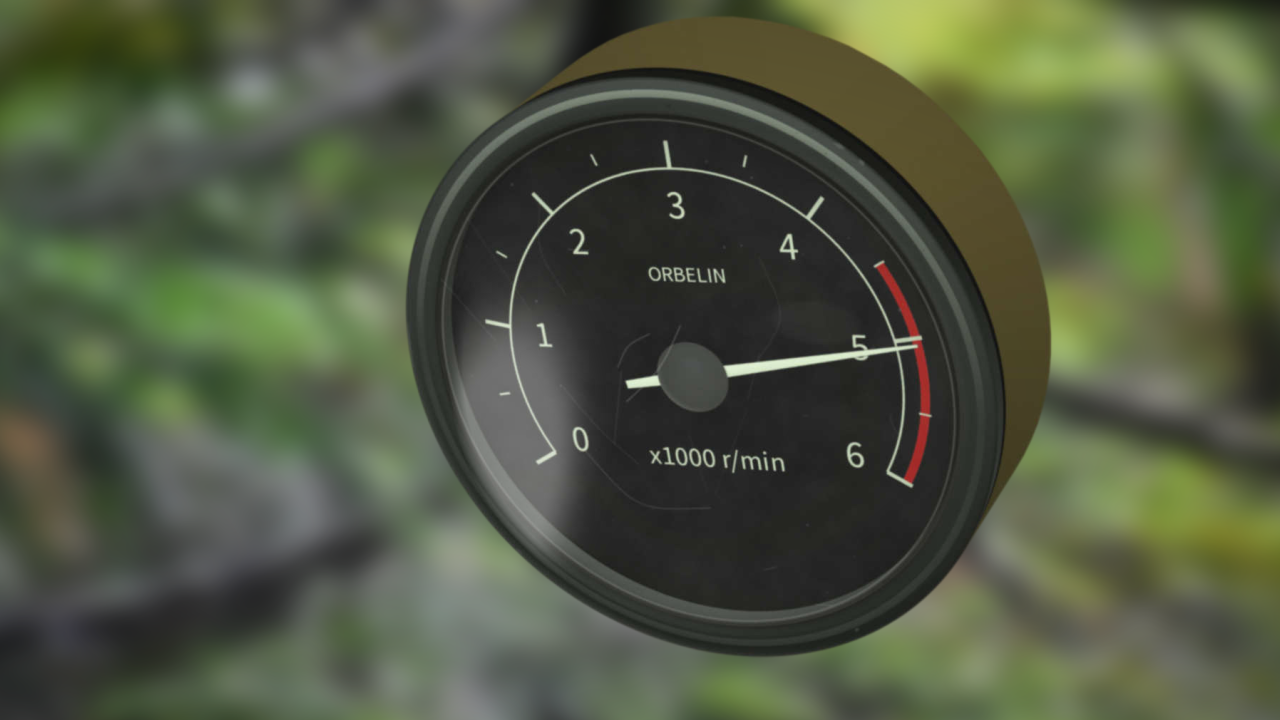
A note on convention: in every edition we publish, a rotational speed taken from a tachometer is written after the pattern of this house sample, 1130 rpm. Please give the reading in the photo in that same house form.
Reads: 5000 rpm
